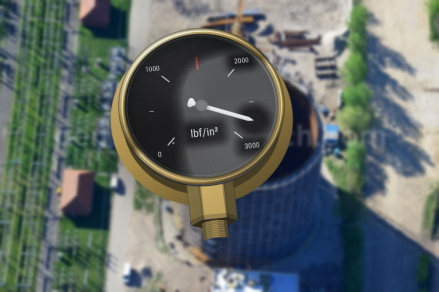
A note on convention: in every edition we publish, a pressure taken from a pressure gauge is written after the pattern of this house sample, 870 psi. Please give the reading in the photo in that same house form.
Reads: 2750 psi
